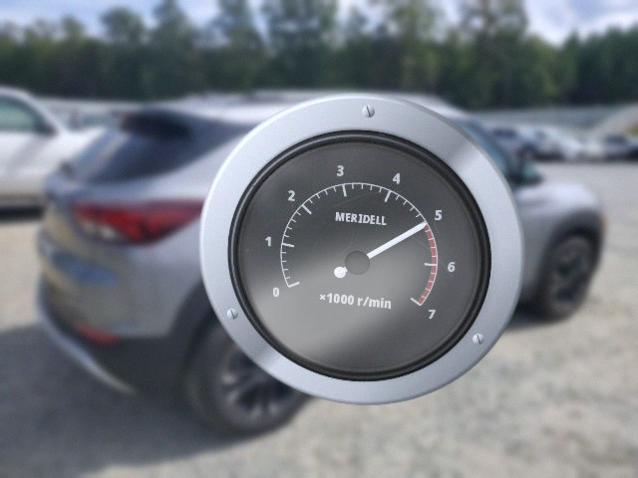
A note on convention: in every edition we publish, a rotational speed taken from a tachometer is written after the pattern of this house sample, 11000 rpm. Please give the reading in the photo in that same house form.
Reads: 5000 rpm
